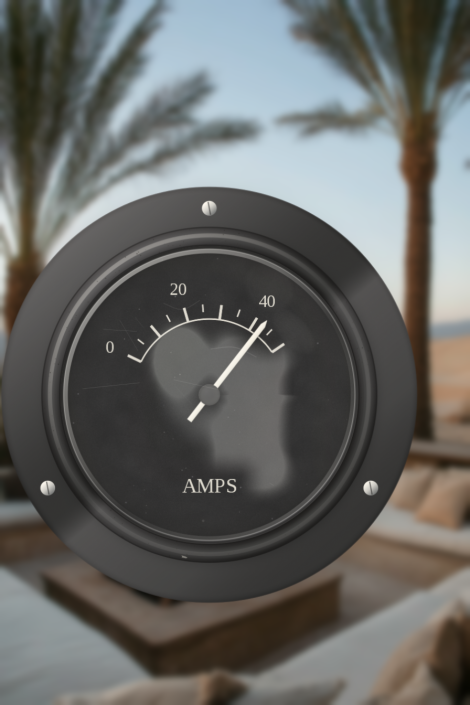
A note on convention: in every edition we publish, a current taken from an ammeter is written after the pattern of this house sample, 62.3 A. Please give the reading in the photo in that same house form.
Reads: 42.5 A
